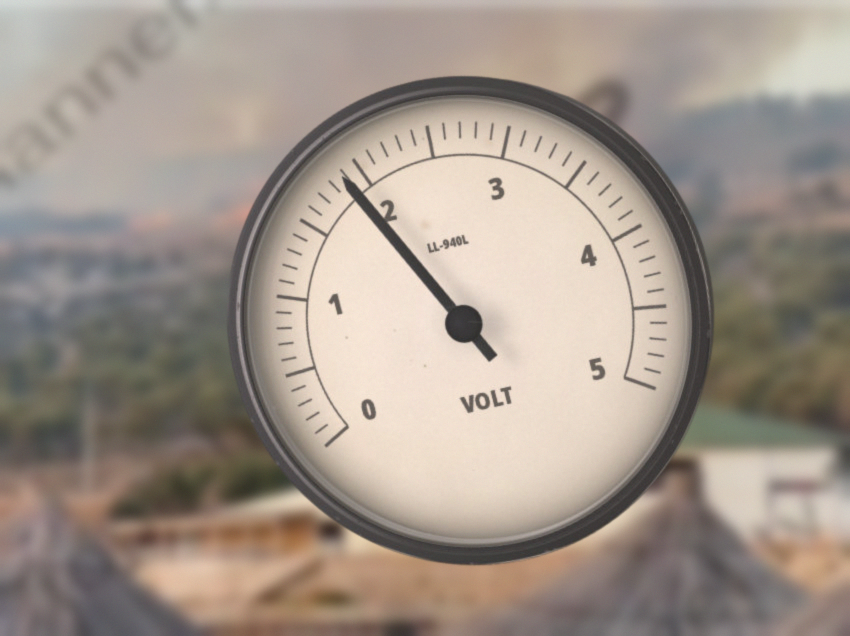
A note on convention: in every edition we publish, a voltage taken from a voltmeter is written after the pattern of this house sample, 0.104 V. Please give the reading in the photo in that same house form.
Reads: 1.9 V
